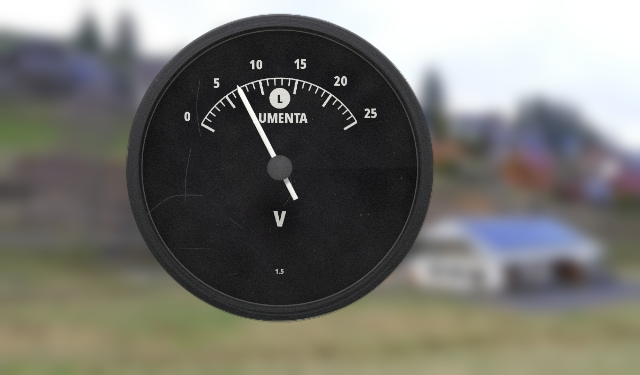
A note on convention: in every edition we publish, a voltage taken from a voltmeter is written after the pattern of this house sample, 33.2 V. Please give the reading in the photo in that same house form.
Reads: 7 V
